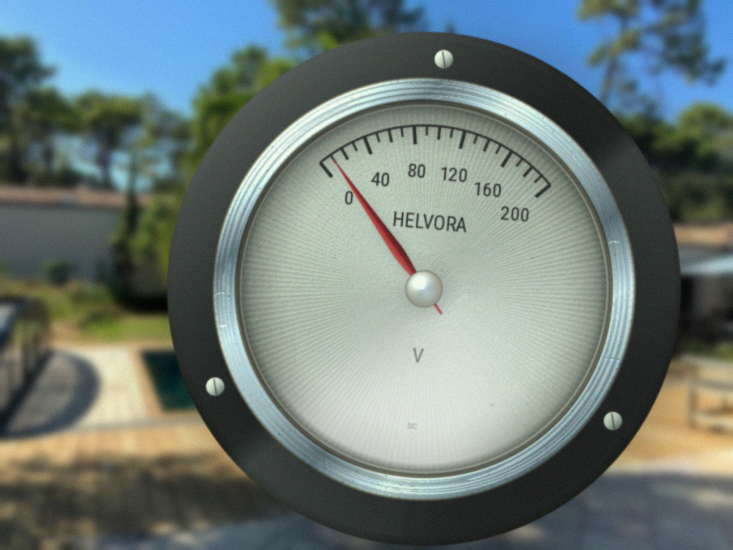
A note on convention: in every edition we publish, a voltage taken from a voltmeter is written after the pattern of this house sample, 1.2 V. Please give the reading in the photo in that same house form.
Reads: 10 V
